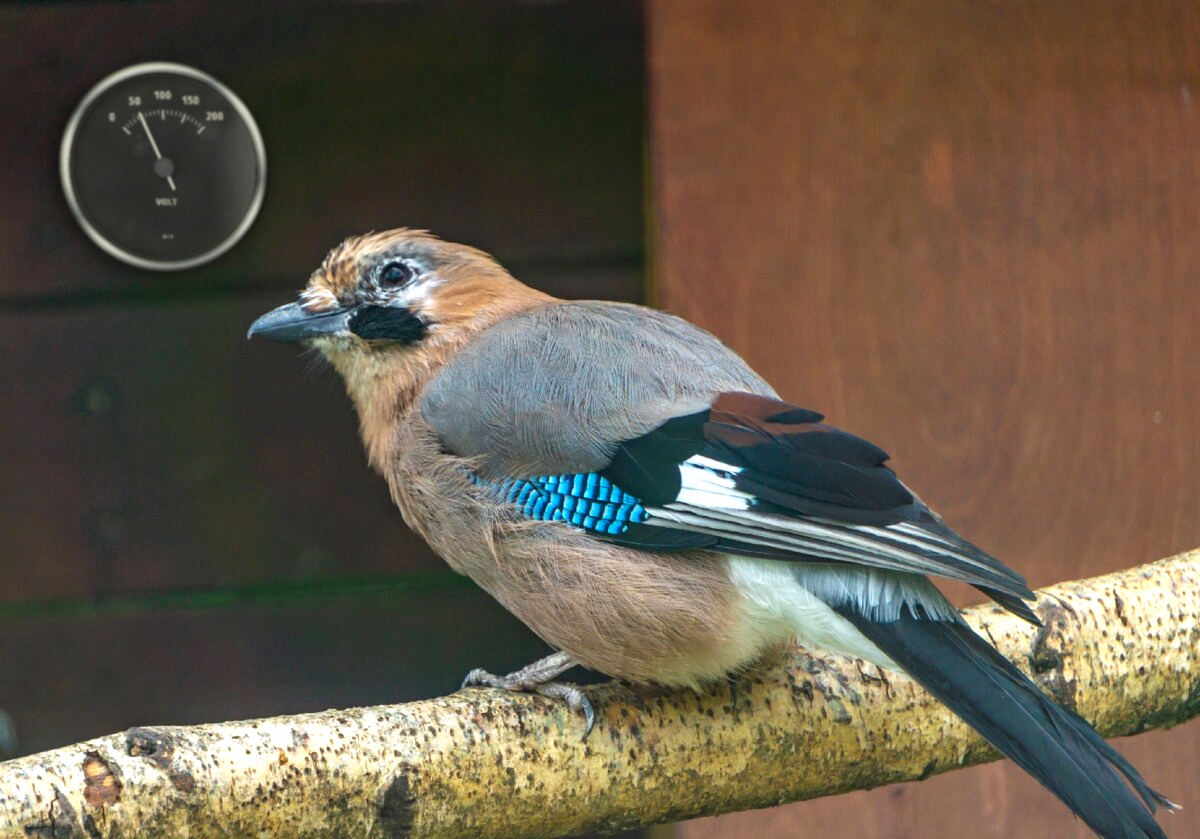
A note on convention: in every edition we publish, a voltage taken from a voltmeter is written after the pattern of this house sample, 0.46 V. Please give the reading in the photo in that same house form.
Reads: 50 V
